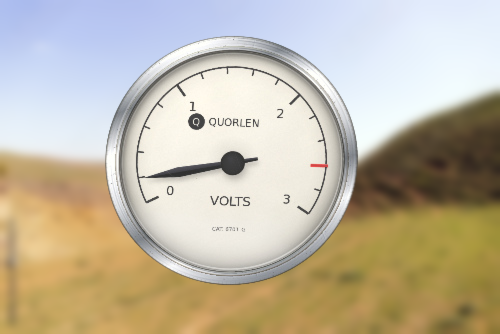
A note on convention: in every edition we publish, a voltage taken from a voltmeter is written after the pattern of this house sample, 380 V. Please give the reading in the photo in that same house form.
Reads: 0.2 V
